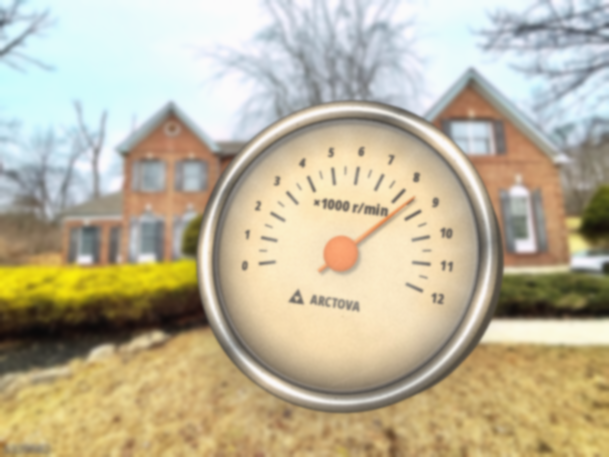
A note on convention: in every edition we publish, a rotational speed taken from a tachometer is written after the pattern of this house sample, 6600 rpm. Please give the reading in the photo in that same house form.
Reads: 8500 rpm
